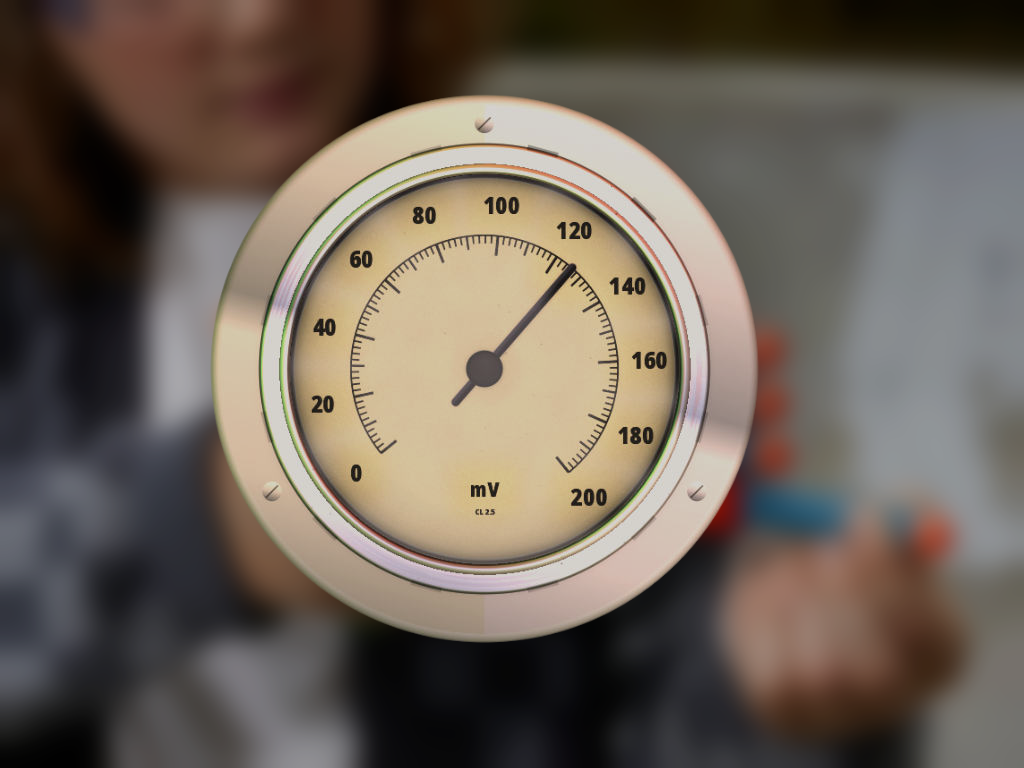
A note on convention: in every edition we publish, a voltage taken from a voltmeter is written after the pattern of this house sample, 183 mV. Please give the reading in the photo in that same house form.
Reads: 126 mV
